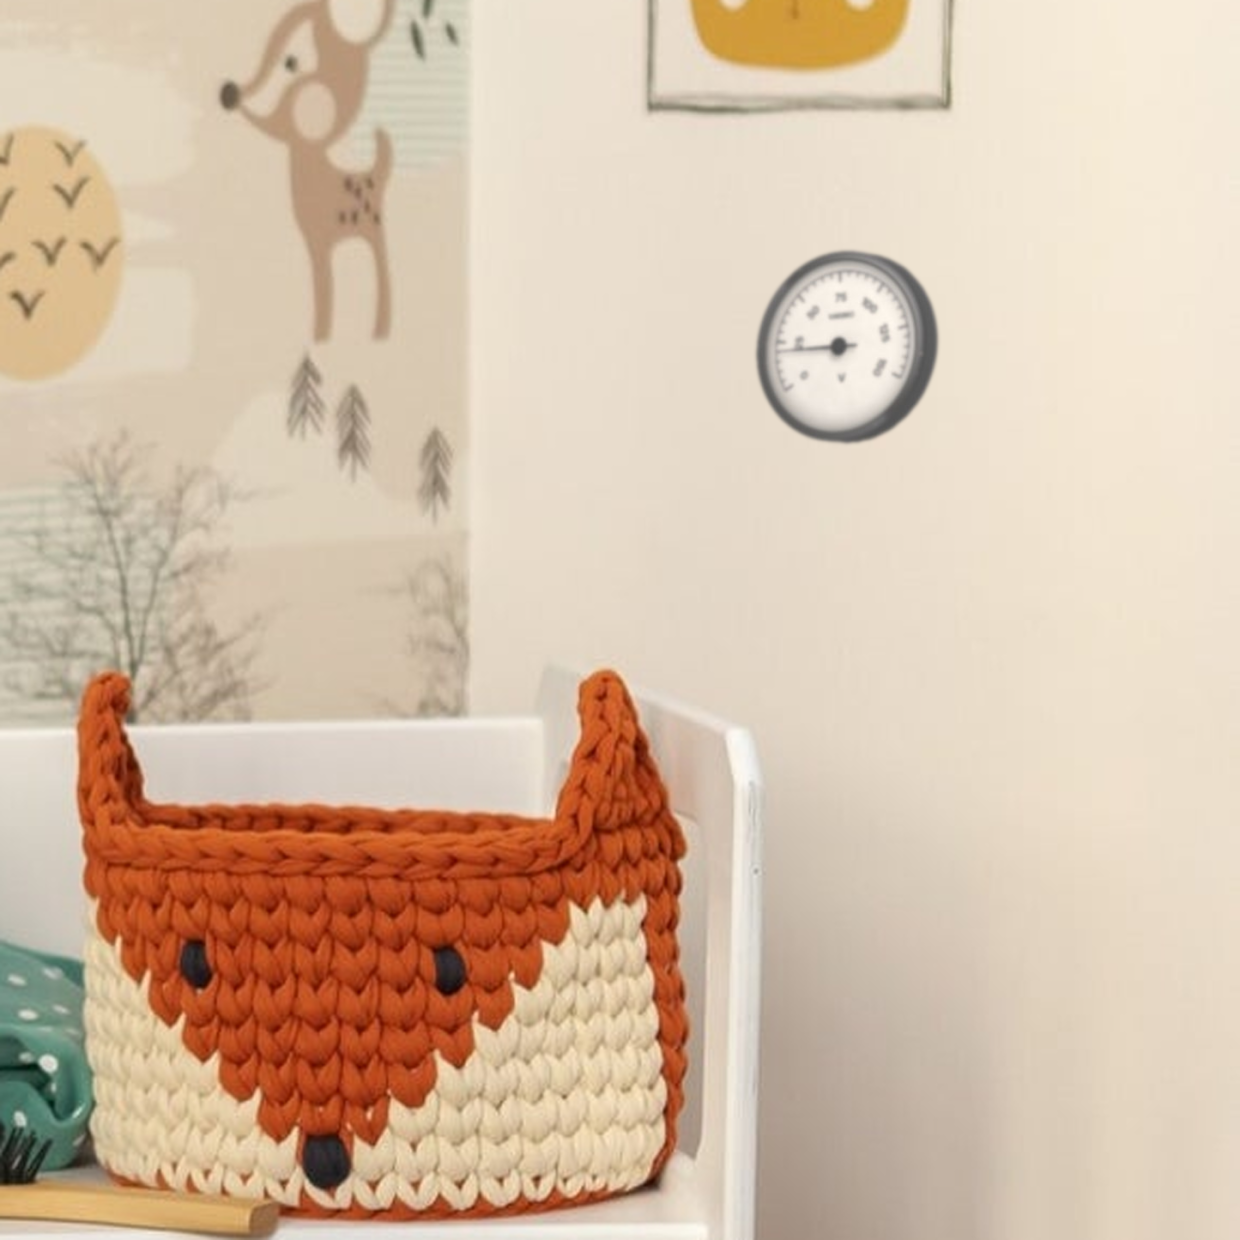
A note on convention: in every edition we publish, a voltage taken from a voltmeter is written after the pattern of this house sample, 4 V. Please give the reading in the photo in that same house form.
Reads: 20 V
